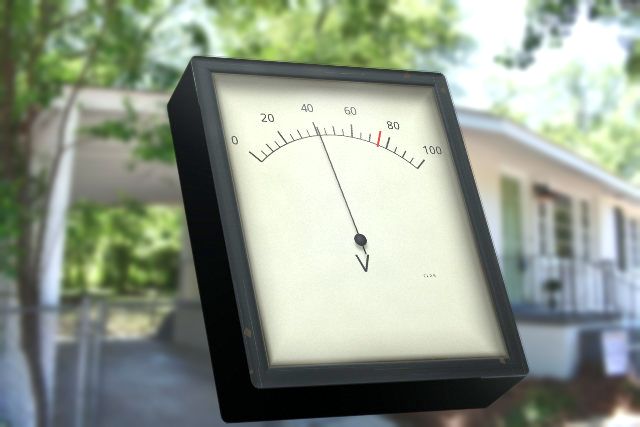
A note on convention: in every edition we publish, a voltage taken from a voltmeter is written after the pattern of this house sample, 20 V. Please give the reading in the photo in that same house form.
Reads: 40 V
